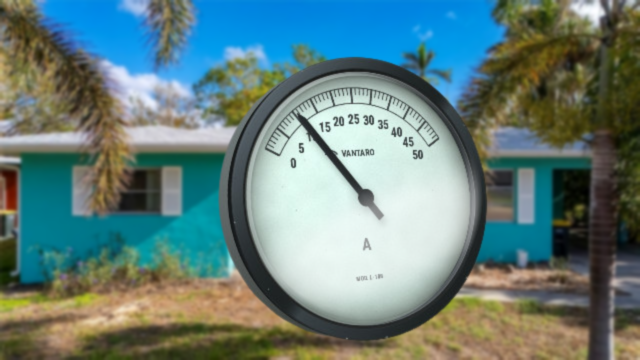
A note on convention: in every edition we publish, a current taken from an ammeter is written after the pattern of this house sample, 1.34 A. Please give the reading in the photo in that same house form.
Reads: 10 A
